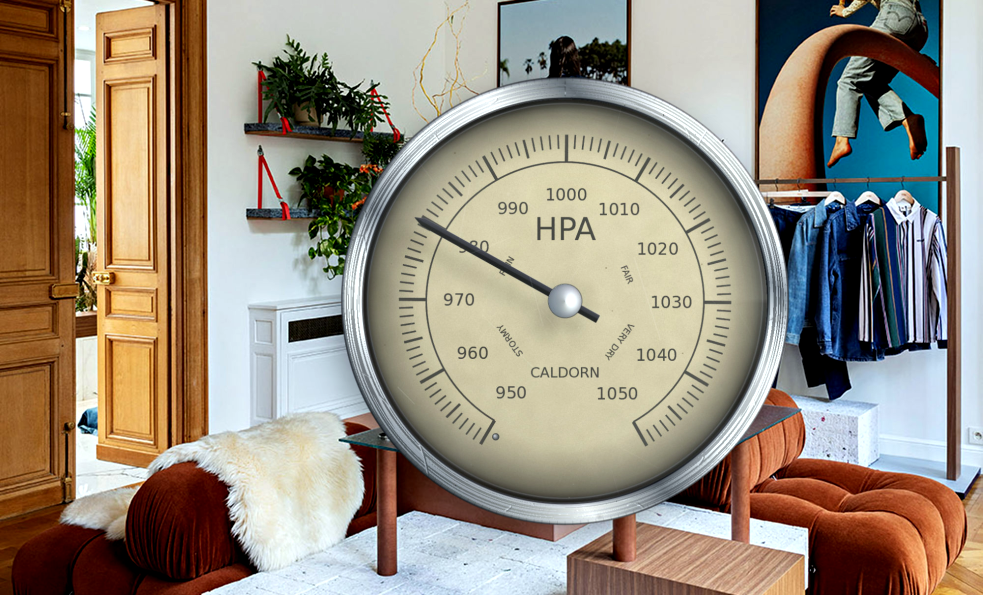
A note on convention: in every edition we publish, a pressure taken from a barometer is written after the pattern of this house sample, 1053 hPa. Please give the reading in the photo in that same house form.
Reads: 979.5 hPa
